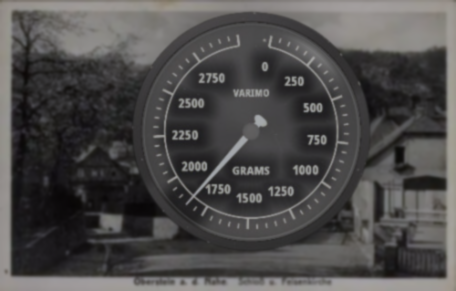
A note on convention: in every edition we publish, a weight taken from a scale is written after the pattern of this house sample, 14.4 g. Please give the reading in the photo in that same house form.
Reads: 1850 g
